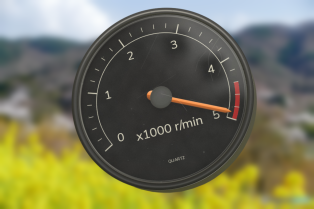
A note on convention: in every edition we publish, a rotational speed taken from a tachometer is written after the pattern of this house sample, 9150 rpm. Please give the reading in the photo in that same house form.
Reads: 4900 rpm
